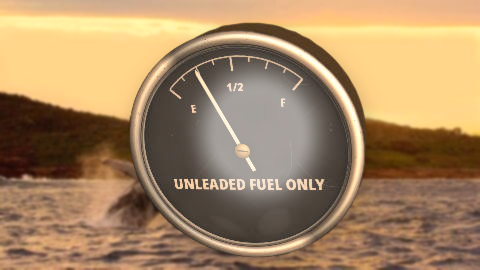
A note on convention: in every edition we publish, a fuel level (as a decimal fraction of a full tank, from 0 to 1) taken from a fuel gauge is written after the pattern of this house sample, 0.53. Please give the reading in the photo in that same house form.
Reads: 0.25
